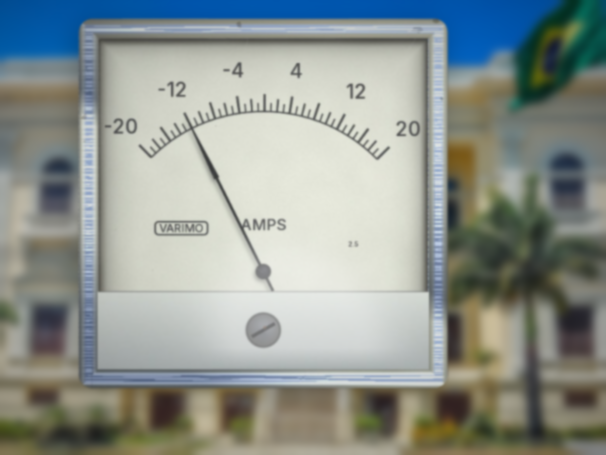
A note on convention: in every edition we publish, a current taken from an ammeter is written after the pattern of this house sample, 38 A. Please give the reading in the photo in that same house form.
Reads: -12 A
